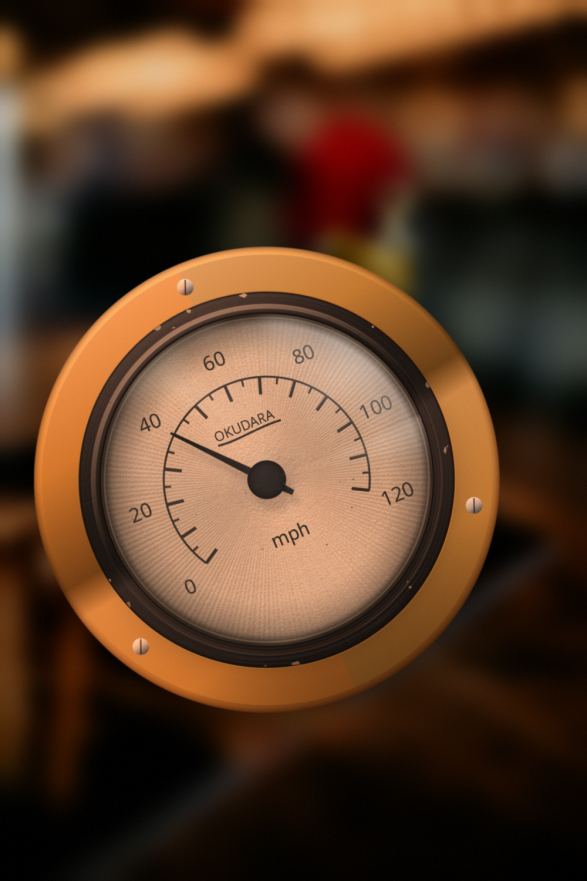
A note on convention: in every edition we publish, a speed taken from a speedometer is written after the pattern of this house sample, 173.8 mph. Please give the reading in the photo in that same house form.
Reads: 40 mph
